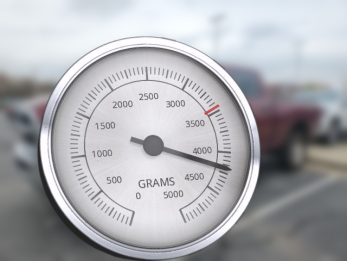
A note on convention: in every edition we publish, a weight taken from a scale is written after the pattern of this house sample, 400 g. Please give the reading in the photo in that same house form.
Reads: 4200 g
